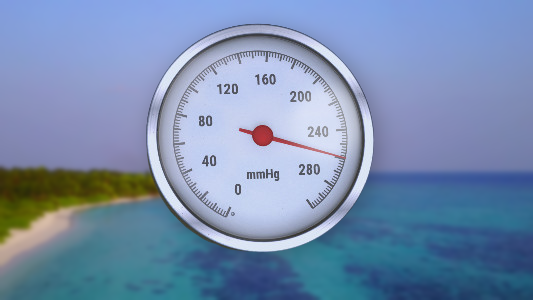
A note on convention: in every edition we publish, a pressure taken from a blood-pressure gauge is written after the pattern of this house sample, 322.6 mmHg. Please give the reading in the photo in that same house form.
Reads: 260 mmHg
